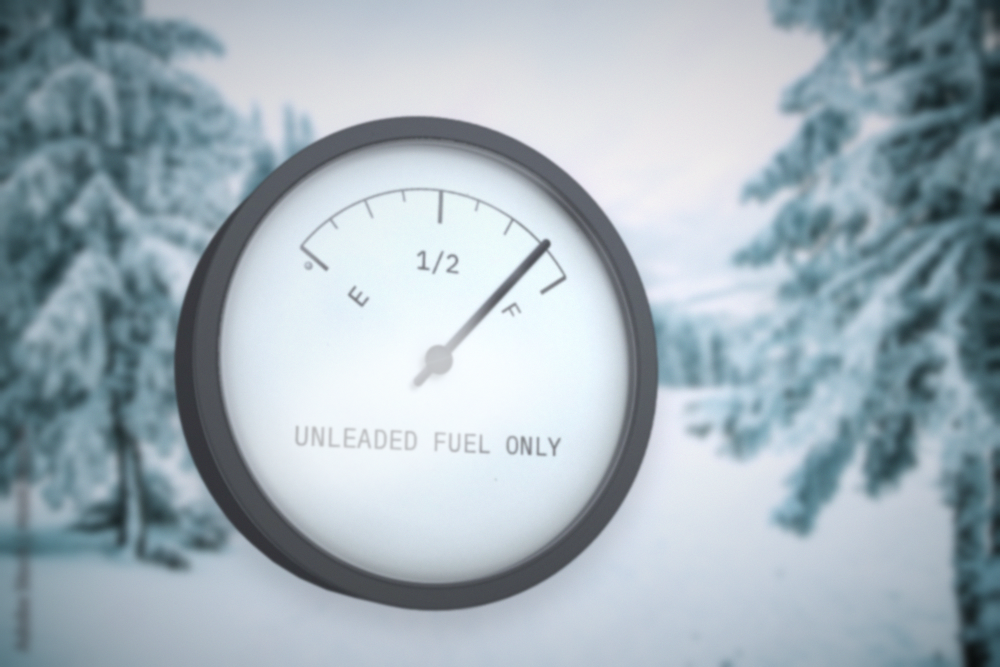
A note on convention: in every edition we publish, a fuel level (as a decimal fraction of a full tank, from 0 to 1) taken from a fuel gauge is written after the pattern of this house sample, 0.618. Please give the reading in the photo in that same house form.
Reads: 0.875
